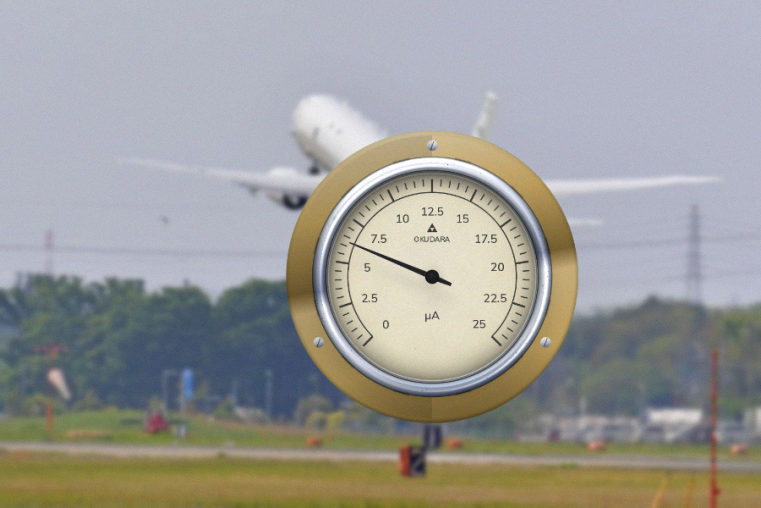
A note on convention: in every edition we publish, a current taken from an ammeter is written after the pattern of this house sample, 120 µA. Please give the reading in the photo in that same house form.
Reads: 6.25 µA
